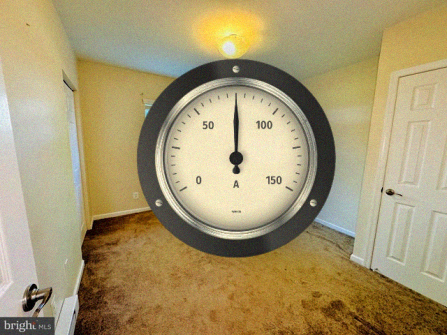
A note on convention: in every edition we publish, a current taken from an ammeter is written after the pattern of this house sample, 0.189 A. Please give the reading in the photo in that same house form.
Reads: 75 A
